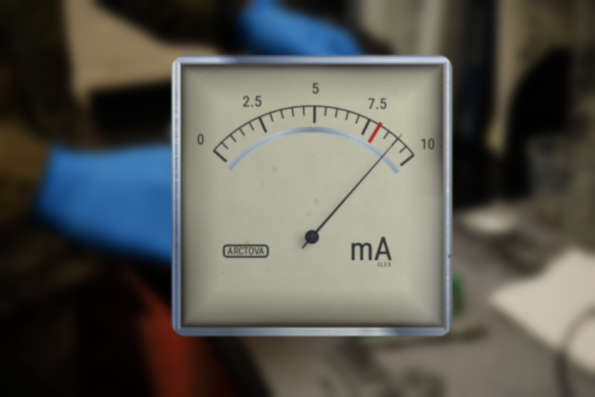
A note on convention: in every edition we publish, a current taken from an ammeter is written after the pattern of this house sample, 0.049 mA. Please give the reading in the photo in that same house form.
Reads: 9 mA
